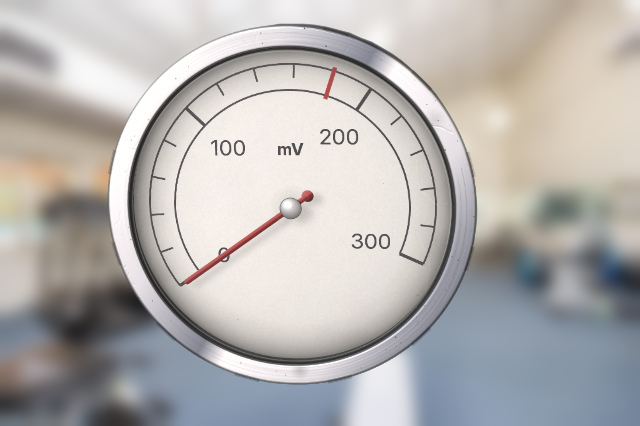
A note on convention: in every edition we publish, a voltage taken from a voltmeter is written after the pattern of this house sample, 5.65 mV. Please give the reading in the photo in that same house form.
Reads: 0 mV
